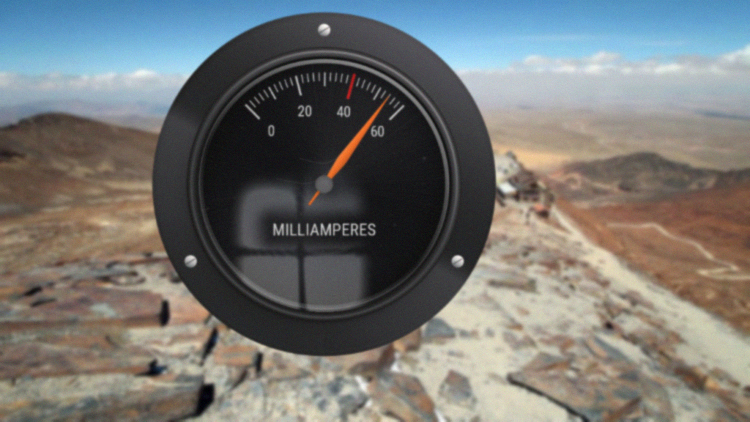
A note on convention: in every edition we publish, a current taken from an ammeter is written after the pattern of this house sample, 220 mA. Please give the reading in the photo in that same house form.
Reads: 54 mA
